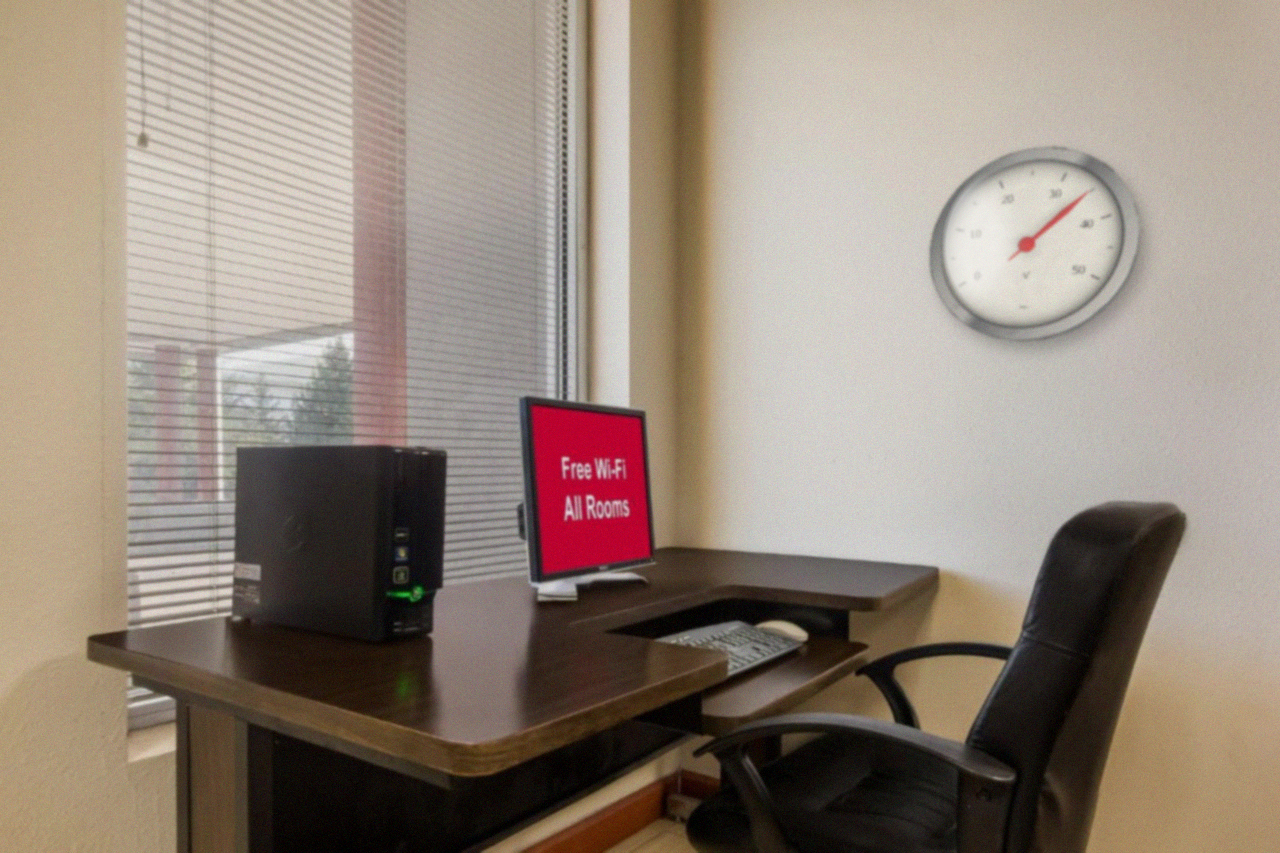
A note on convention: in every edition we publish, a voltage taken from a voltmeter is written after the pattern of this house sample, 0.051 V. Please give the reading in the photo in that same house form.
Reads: 35 V
